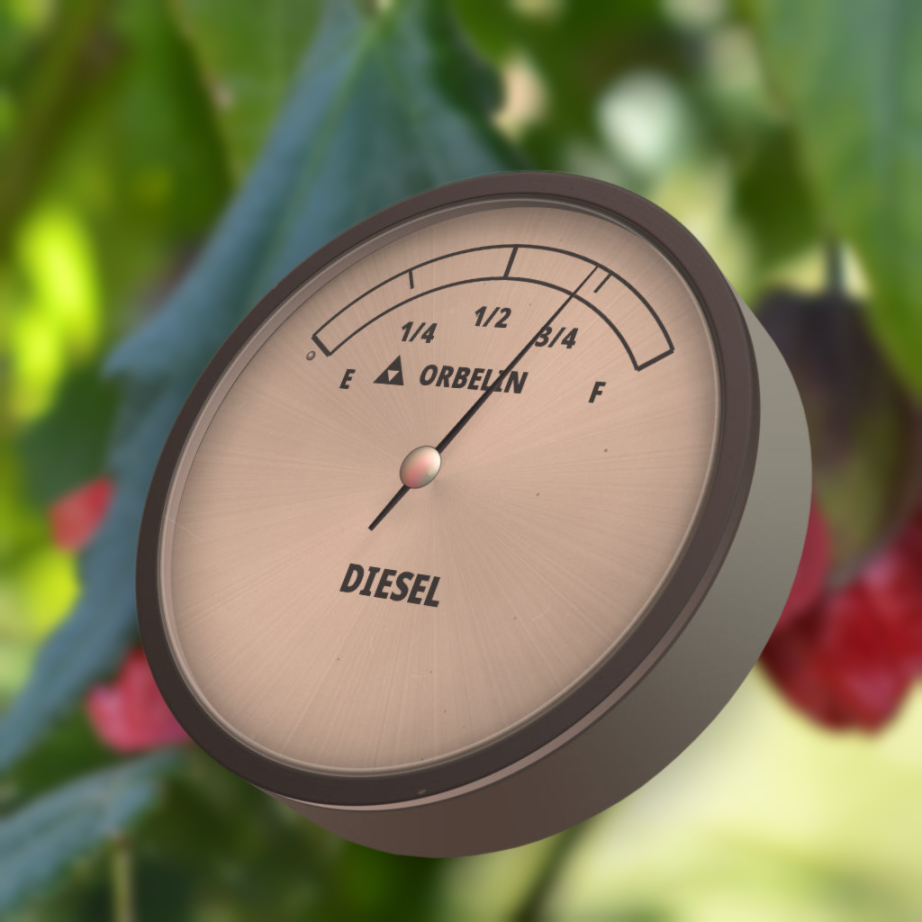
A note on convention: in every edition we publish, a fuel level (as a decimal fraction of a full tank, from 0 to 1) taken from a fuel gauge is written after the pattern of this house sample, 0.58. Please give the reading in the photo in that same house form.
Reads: 0.75
